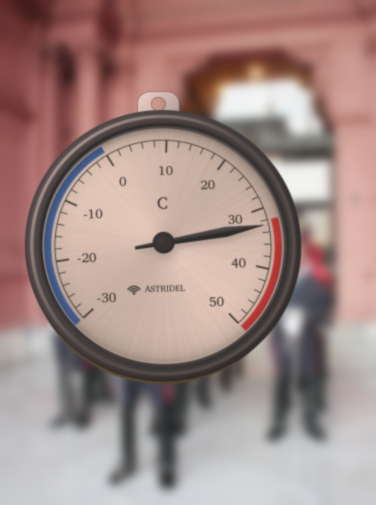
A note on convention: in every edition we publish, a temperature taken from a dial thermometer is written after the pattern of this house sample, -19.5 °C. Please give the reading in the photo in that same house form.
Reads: 33 °C
